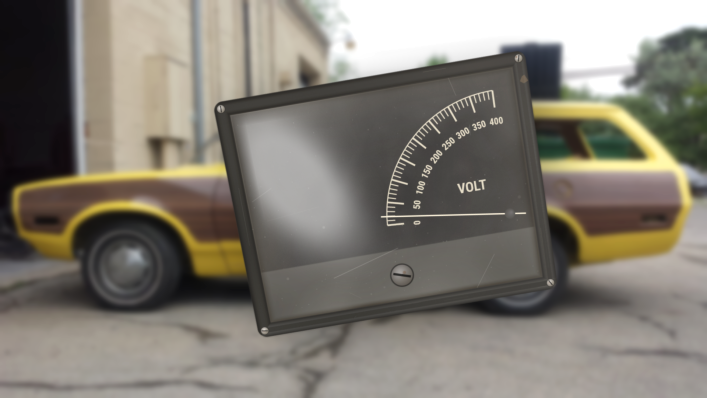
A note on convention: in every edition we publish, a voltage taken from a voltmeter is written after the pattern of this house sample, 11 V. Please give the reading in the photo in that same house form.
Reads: 20 V
